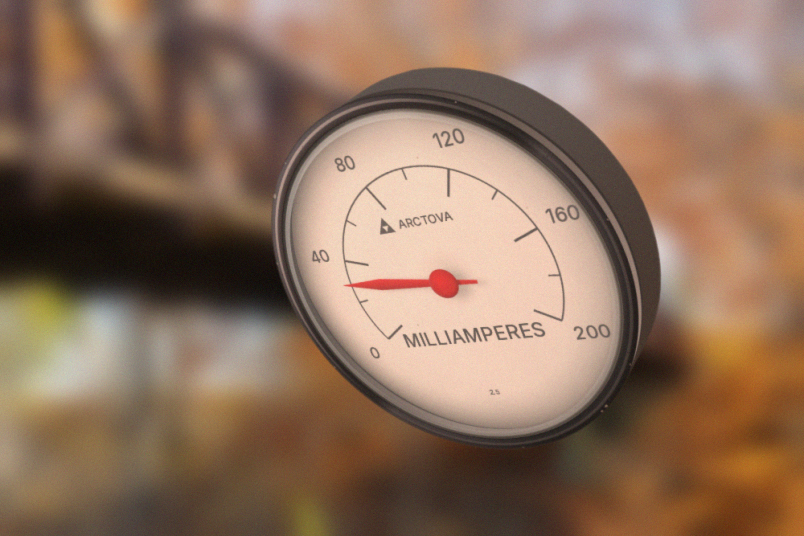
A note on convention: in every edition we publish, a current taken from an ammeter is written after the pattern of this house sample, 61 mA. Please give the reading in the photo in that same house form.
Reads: 30 mA
